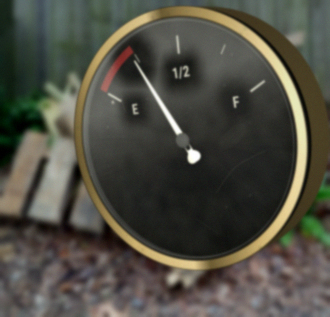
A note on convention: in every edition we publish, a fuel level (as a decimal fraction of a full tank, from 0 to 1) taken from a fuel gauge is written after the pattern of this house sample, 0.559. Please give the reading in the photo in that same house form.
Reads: 0.25
